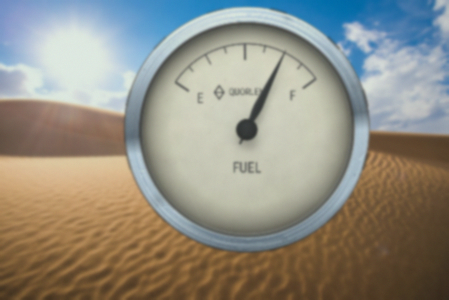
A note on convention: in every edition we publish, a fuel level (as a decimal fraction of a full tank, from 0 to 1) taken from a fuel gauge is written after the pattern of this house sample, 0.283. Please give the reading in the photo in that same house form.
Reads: 0.75
